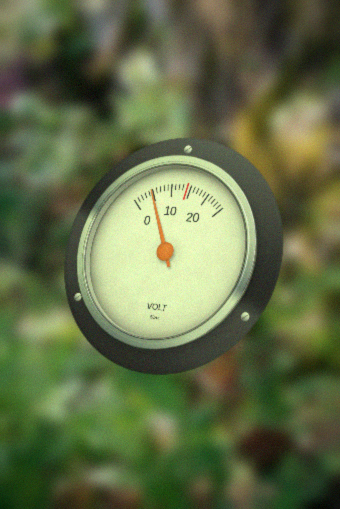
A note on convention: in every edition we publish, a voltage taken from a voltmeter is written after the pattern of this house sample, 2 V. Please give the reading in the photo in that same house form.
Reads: 5 V
